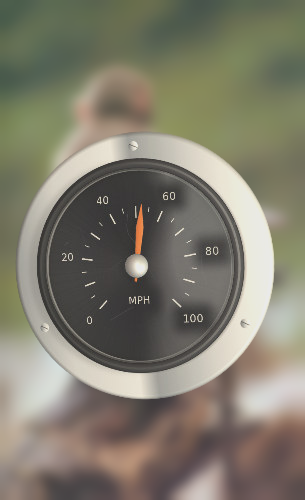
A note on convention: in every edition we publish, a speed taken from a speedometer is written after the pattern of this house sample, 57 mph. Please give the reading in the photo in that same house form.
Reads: 52.5 mph
